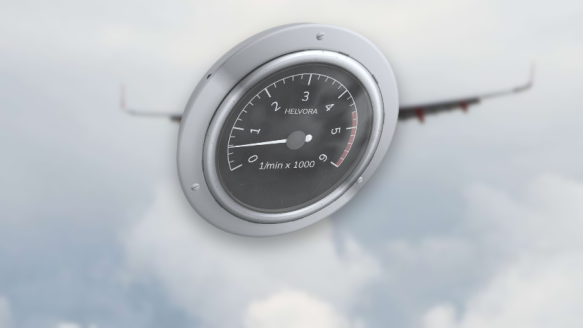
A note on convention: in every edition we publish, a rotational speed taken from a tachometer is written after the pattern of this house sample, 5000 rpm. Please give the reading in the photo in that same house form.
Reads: 600 rpm
